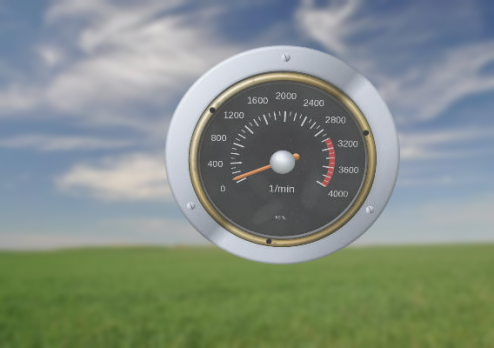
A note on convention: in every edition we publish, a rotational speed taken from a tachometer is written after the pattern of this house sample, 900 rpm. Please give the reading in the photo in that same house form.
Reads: 100 rpm
